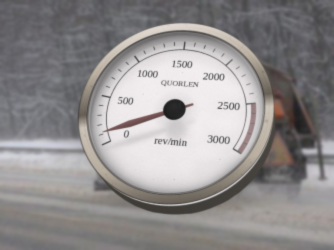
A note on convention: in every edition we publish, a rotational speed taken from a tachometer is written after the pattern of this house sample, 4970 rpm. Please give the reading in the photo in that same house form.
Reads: 100 rpm
